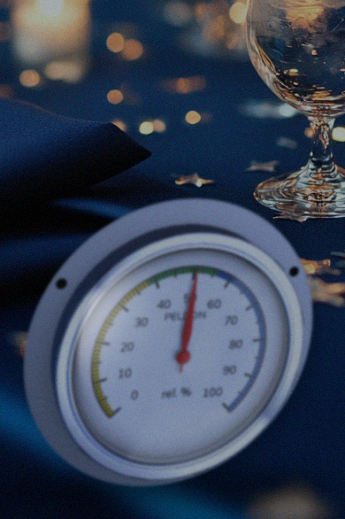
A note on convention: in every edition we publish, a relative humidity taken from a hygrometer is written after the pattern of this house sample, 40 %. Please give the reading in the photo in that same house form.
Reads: 50 %
